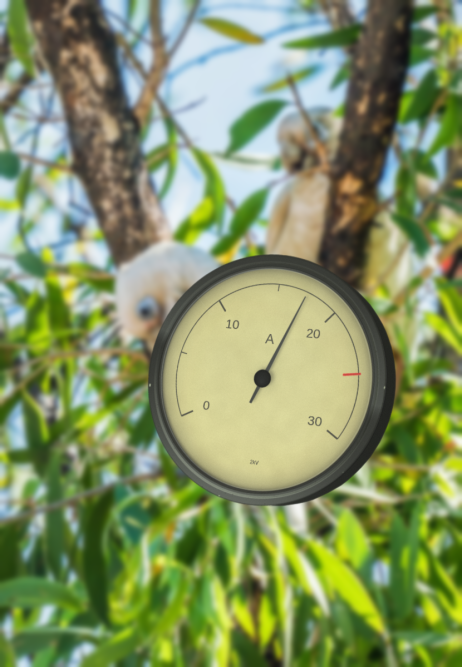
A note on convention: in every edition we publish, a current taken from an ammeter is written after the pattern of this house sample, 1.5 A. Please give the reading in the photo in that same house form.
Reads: 17.5 A
